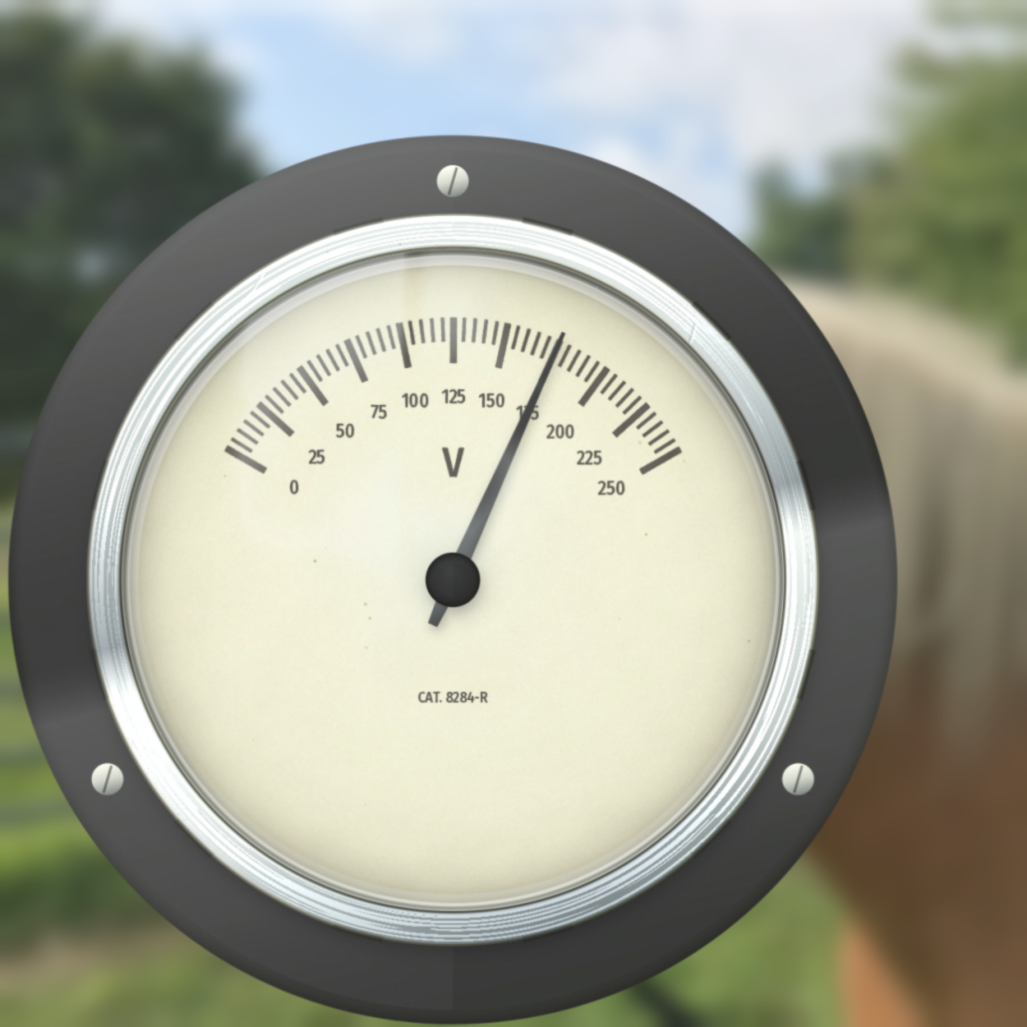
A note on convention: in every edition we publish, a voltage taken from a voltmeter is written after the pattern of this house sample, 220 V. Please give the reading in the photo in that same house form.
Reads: 175 V
